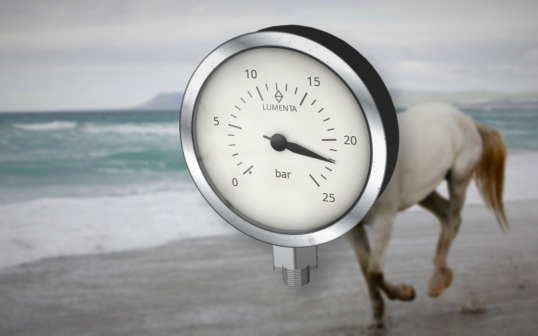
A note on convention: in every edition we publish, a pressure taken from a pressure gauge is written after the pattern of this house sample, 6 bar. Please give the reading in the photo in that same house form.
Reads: 22 bar
